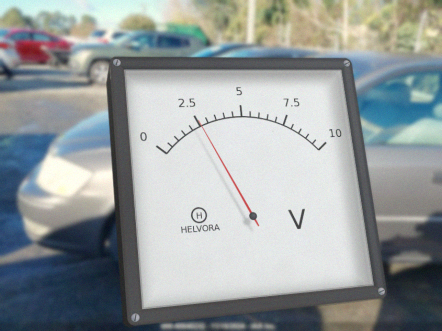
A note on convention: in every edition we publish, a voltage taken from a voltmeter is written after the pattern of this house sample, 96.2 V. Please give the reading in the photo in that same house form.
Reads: 2.5 V
